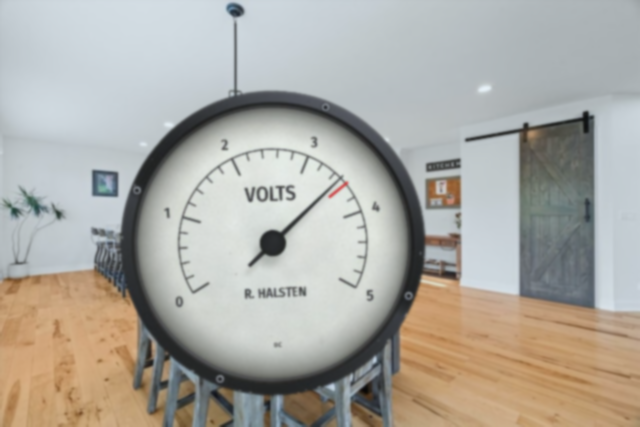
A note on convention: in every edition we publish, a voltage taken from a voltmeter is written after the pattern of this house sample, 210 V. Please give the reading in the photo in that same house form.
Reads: 3.5 V
